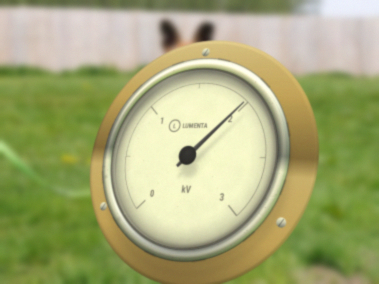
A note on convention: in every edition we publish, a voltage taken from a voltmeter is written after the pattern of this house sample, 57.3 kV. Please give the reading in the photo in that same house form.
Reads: 2 kV
